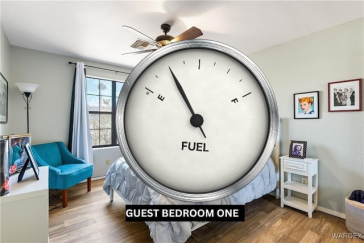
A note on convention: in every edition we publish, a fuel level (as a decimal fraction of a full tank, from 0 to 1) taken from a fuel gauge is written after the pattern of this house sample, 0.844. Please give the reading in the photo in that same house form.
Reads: 0.25
